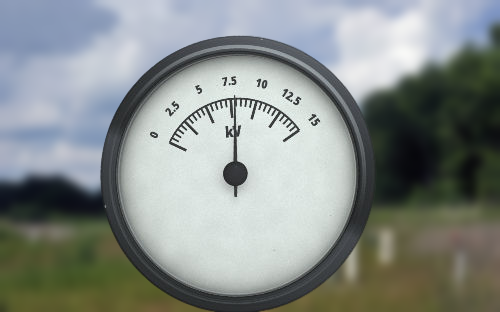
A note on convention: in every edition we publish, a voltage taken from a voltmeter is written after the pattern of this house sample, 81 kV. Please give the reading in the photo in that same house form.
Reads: 8 kV
